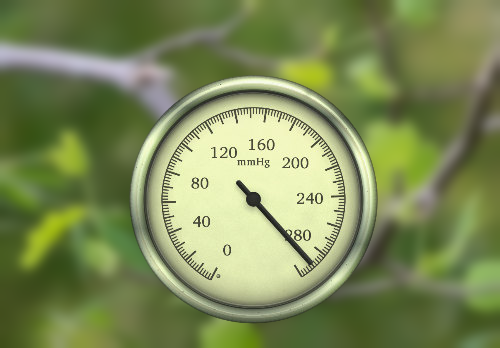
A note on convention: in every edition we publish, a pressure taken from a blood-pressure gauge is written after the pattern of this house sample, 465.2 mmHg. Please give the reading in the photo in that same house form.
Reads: 290 mmHg
